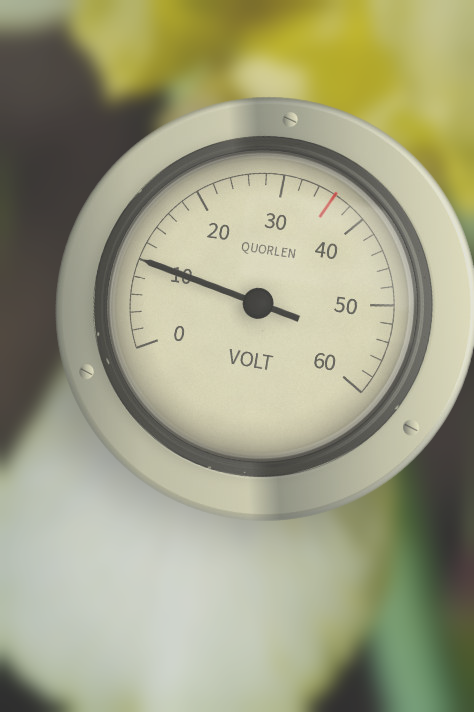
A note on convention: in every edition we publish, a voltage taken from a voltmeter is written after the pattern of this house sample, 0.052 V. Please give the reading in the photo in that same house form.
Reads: 10 V
